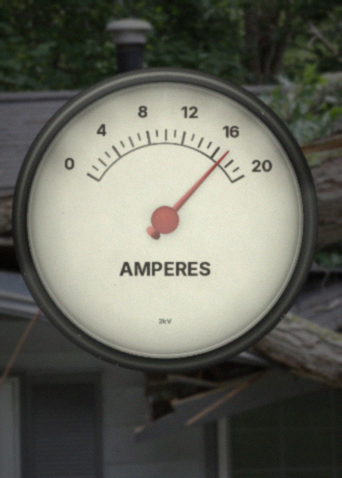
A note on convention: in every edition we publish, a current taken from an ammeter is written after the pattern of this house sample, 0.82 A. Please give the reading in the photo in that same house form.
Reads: 17 A
